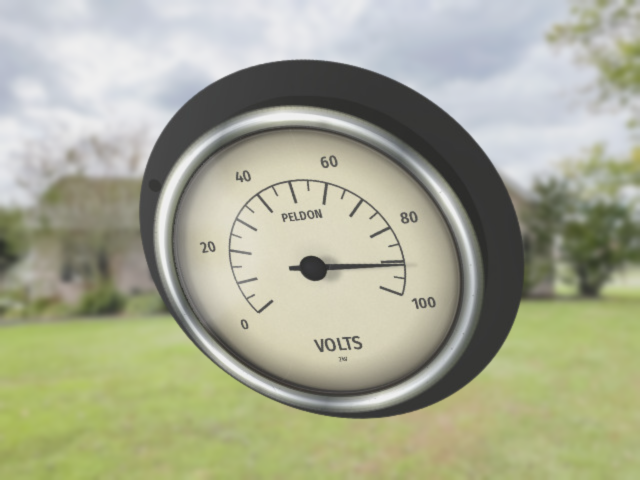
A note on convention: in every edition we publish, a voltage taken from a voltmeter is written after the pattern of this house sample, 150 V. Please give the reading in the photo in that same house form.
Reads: 90 V
